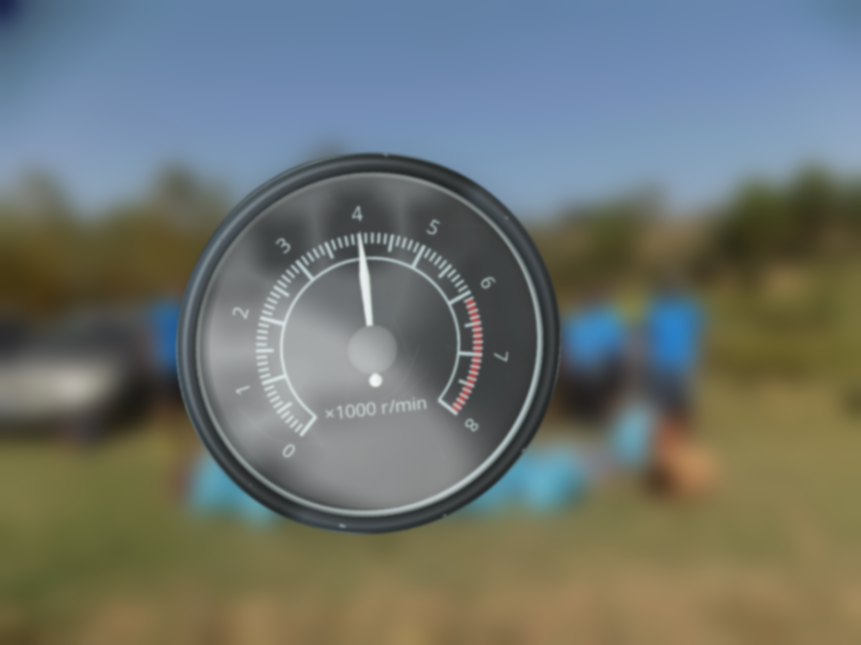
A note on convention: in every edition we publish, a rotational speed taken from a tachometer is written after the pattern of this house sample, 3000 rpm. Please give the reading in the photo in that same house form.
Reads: 4000 rpm
